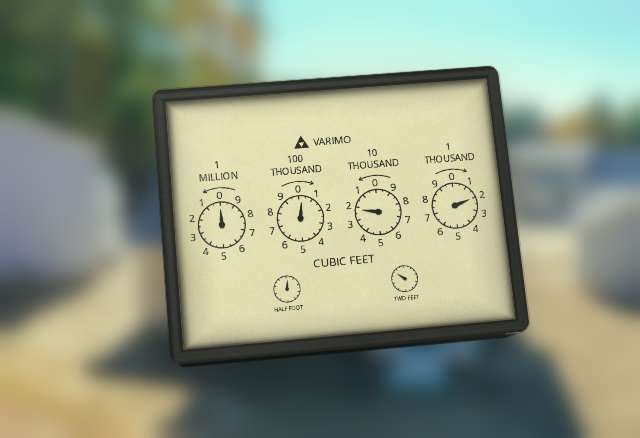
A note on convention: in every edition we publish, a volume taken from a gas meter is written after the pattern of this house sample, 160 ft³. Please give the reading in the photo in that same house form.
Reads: 2200 ft³
